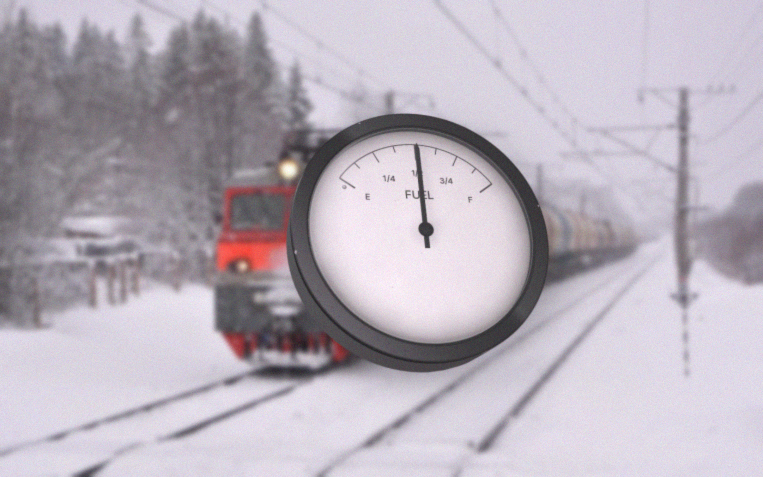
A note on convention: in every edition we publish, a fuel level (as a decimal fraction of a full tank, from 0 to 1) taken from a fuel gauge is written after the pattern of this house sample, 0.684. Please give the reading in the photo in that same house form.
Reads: 0.5
